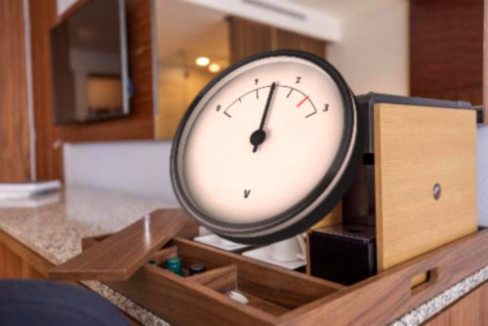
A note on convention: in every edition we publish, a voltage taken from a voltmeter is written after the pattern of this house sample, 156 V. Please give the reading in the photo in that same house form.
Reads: 1.5 V
